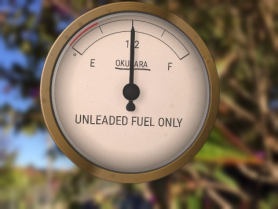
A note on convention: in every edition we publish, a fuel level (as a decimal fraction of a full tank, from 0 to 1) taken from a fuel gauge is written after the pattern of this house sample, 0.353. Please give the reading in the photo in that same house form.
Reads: 0.5
